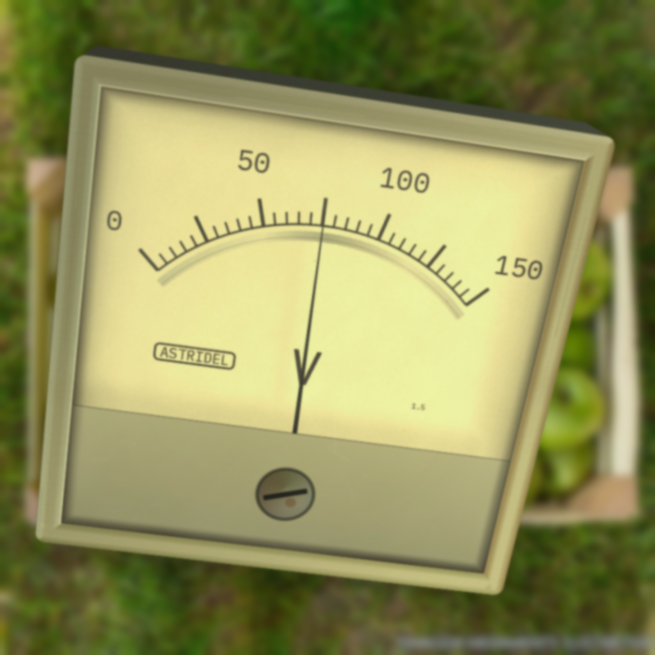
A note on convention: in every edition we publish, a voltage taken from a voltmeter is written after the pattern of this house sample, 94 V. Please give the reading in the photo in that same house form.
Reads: 75 V
